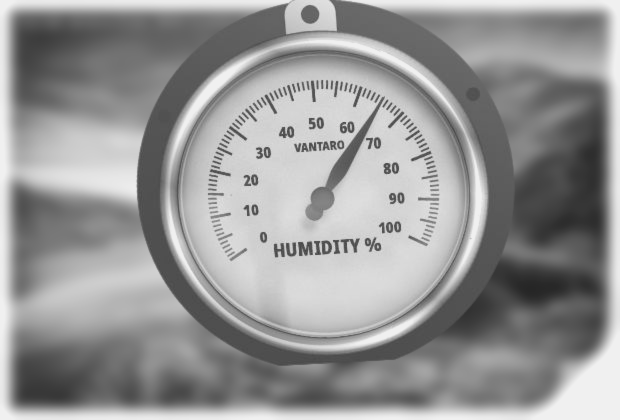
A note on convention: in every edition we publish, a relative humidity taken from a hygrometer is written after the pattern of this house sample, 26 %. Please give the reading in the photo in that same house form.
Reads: 65 %
